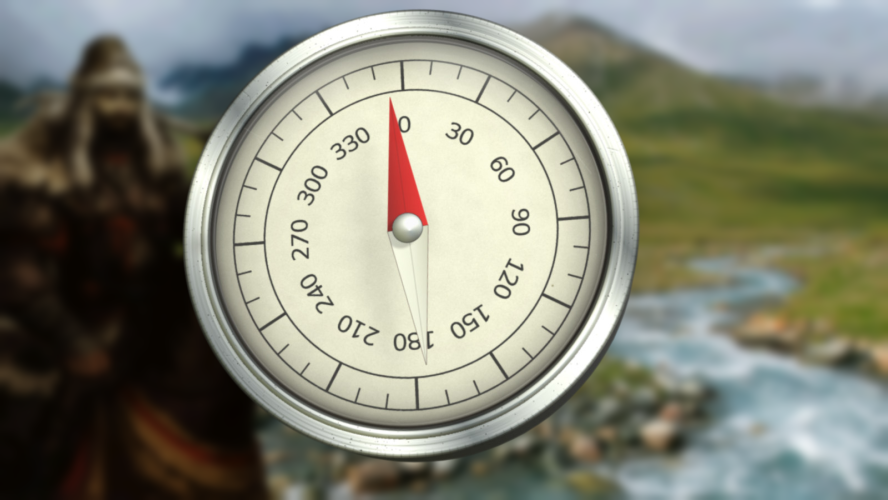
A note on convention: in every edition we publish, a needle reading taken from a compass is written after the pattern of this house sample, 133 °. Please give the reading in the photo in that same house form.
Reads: 355 °
